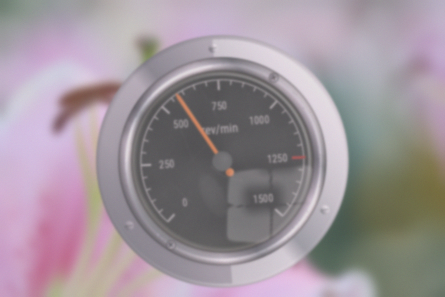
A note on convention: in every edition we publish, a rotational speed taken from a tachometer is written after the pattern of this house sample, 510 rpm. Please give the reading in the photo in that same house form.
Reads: 575 rpm
